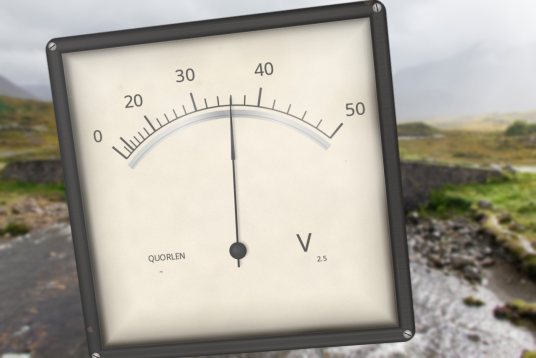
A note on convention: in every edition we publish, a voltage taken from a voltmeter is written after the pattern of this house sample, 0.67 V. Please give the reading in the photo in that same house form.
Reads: 36 V
